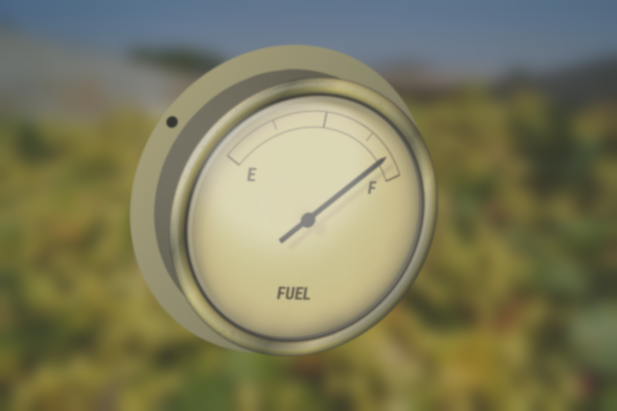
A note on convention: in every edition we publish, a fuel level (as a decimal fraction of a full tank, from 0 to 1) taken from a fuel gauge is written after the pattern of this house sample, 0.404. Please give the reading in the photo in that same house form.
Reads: 0.875
